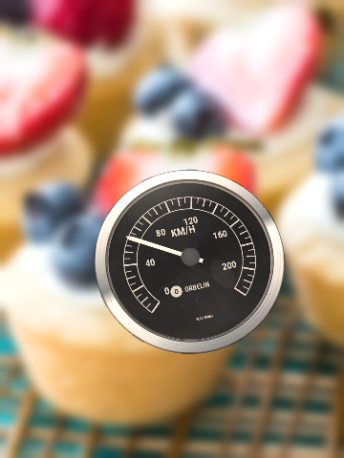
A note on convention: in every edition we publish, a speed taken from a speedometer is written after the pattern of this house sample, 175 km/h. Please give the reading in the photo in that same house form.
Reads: 60 km/h
